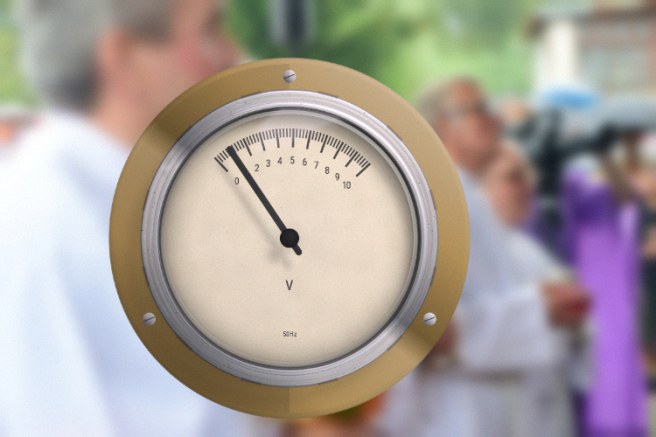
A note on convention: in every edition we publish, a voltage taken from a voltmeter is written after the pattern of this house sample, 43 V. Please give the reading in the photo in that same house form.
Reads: 1 V
